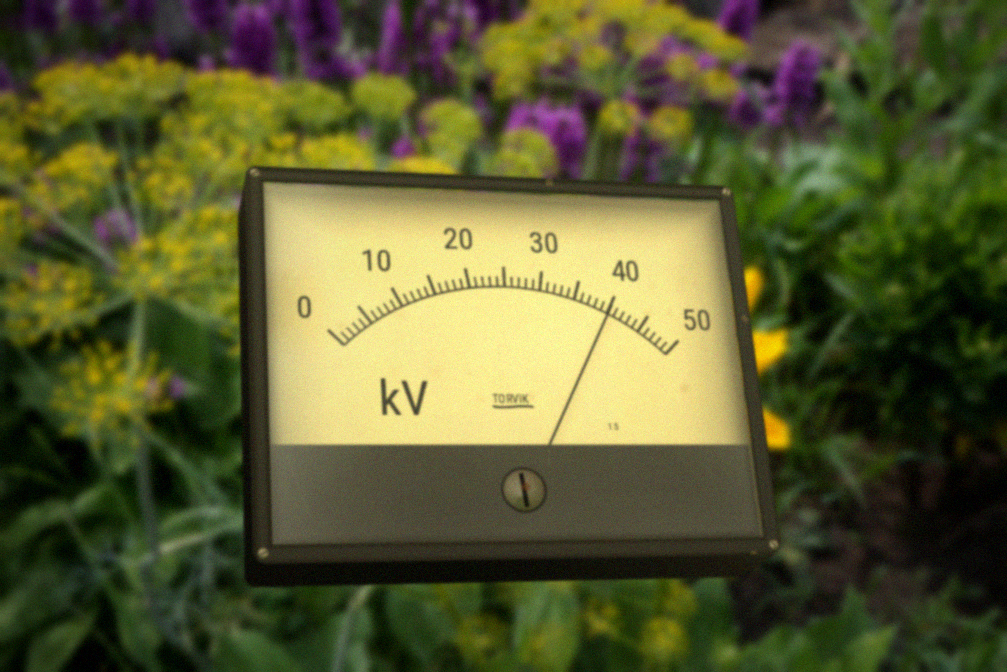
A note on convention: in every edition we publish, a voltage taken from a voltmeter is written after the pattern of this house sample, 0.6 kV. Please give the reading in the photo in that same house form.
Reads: 40 kV
